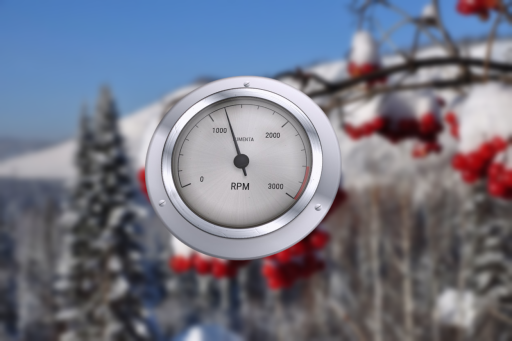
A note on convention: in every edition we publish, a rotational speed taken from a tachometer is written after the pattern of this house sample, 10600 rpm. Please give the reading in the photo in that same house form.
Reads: 1200 rpm
